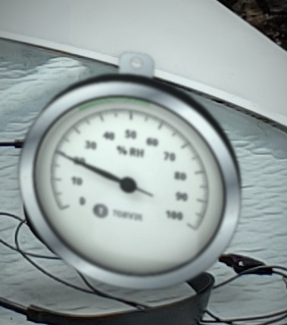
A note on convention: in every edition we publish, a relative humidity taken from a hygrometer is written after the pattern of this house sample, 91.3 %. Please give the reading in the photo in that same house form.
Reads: 20 %
